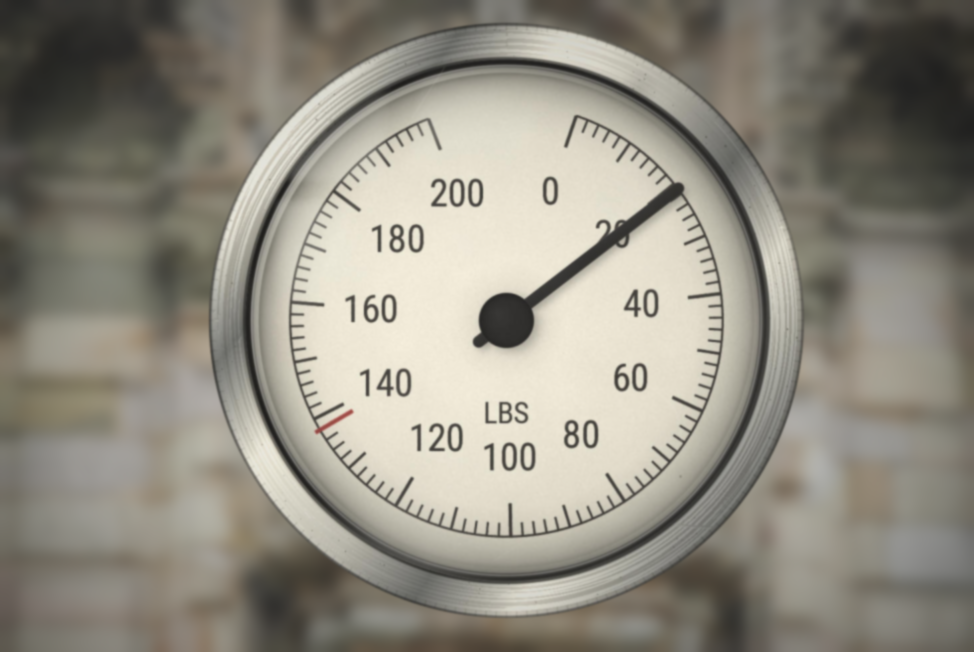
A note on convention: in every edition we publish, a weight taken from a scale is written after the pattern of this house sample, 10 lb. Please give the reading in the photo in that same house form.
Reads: 21 lb
